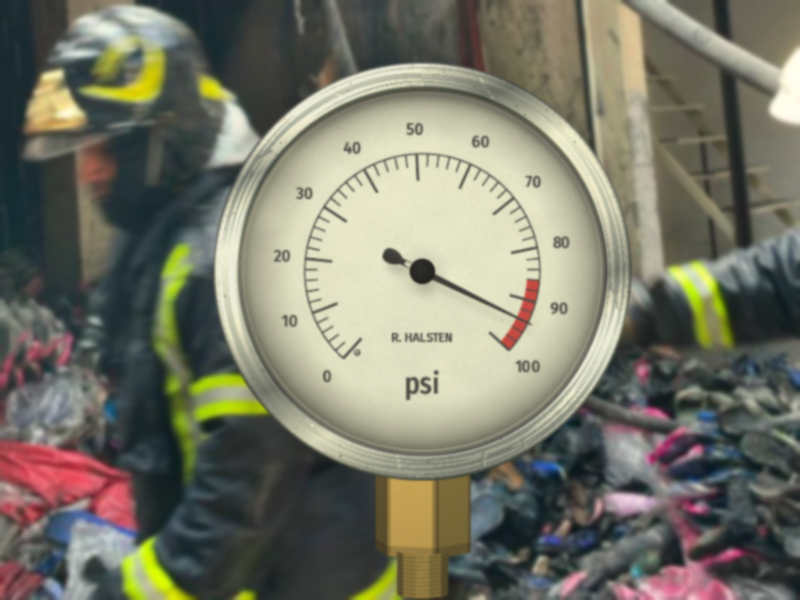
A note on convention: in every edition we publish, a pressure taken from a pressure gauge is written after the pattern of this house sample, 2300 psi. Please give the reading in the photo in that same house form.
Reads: 94 psi
